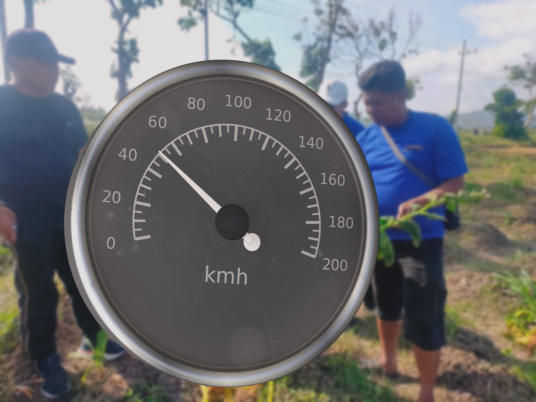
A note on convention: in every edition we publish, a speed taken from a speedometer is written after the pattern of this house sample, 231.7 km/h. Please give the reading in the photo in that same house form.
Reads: 50 km/h
